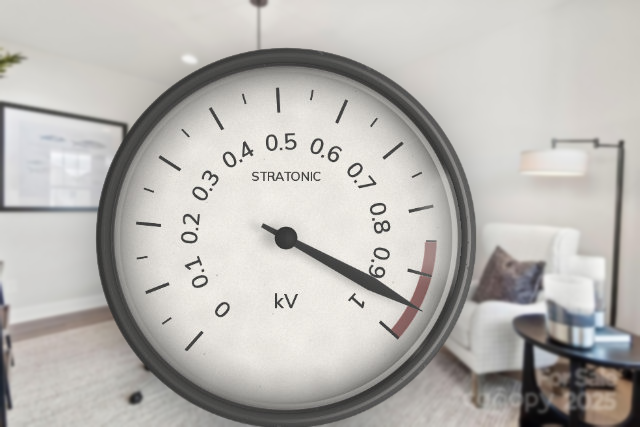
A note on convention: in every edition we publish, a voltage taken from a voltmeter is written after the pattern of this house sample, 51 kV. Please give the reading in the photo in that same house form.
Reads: 0.95 kV
